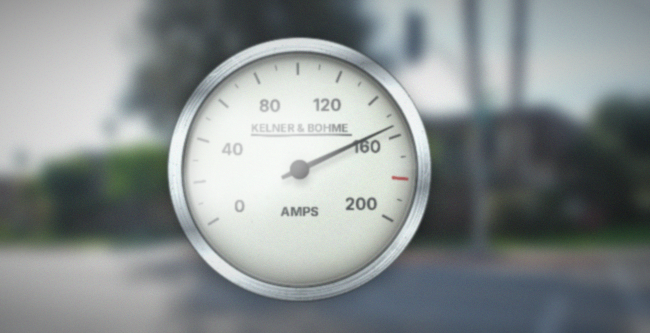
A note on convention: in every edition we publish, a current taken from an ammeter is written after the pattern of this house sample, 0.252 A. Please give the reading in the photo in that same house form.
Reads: 155 A
